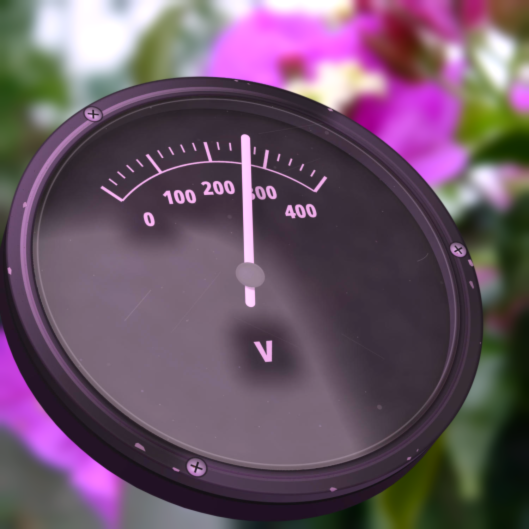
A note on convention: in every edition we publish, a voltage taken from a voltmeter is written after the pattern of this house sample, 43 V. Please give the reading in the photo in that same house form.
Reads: 260 V
